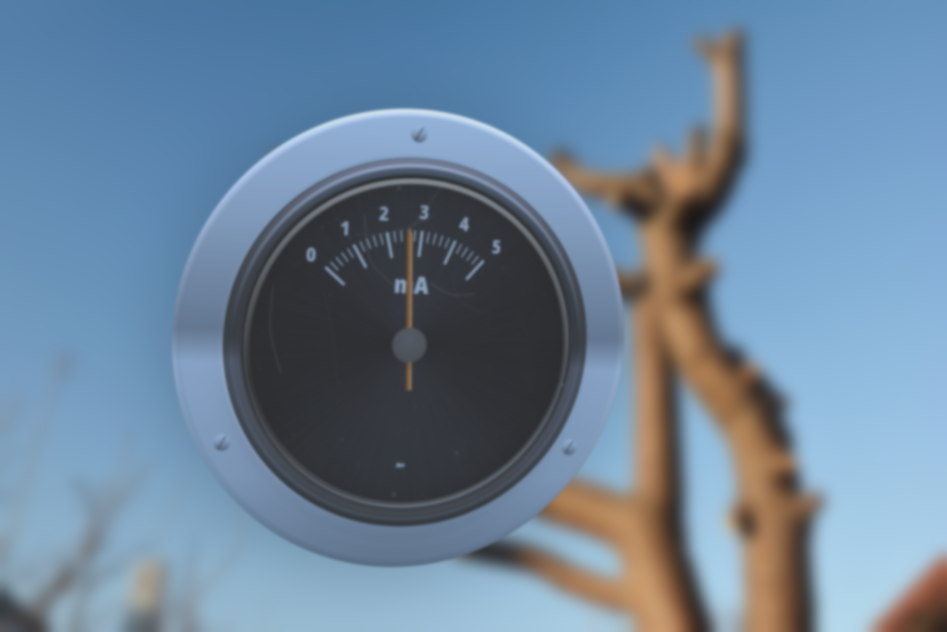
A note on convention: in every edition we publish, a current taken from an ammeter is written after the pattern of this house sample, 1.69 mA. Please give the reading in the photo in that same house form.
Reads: 2.6 mA
